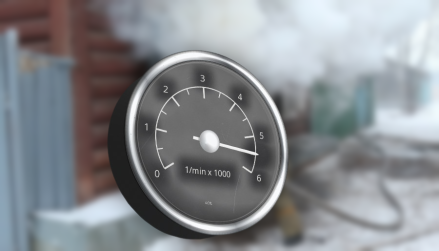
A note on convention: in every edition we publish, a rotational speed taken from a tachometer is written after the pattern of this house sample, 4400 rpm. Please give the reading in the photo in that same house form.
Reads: 5500 rpm
